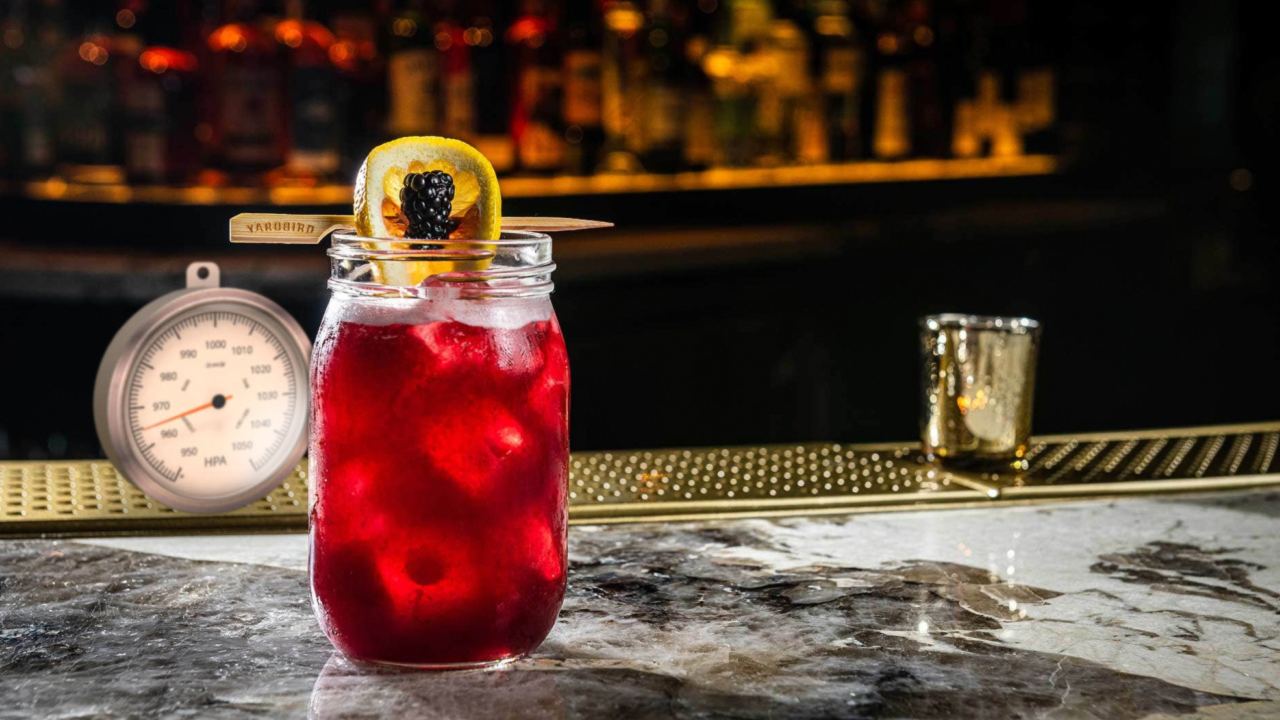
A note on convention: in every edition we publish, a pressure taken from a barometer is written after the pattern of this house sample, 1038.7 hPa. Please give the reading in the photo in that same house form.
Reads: 965 hPa
